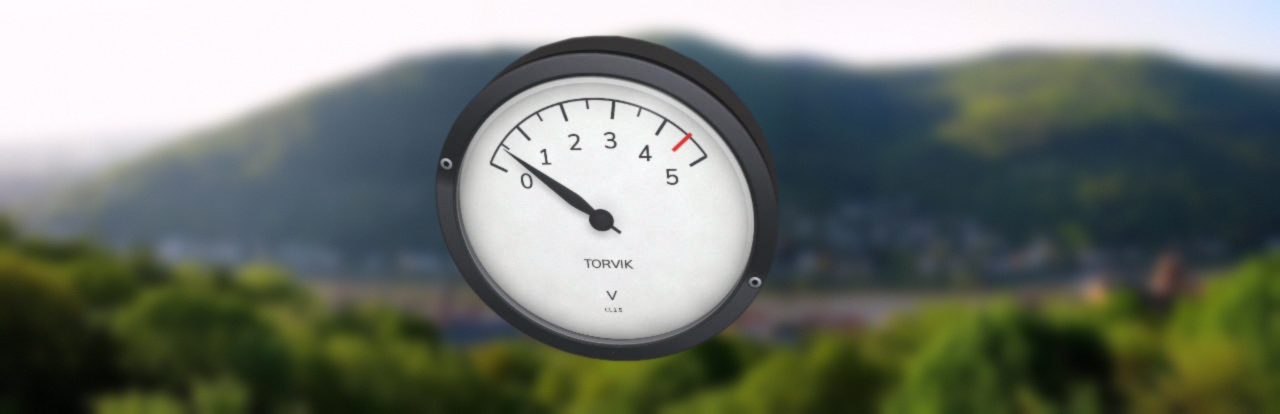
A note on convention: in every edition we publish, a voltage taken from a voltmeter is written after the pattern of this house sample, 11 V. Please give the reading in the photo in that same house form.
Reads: 0.5 V
